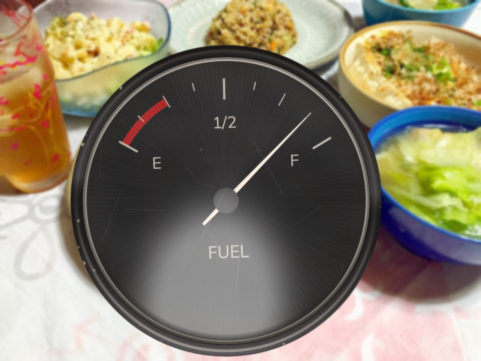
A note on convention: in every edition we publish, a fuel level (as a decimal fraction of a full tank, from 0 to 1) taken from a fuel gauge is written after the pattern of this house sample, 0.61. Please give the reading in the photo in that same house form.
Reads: 0.875
